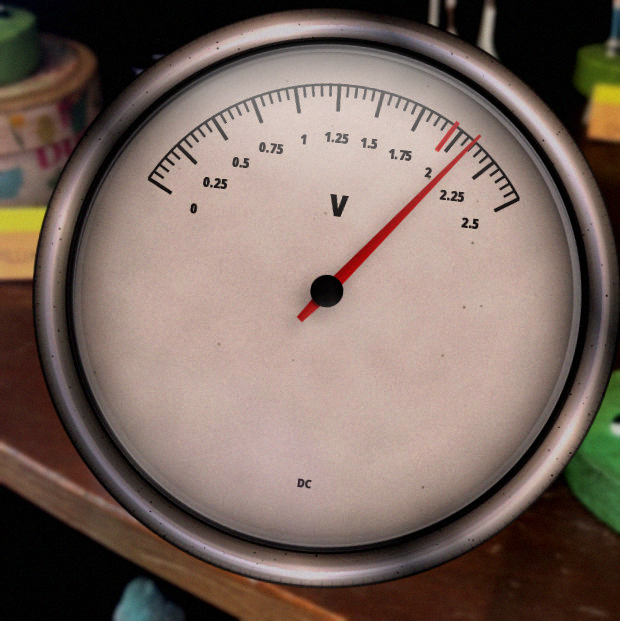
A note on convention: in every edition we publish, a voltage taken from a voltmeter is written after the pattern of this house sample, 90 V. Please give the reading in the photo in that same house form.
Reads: 2.1 V
